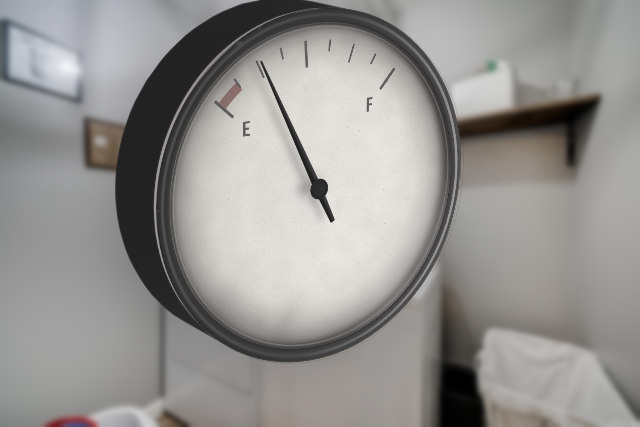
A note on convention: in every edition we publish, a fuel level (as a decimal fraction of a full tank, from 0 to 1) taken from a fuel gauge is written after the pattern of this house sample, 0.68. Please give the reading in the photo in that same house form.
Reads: 0.25
